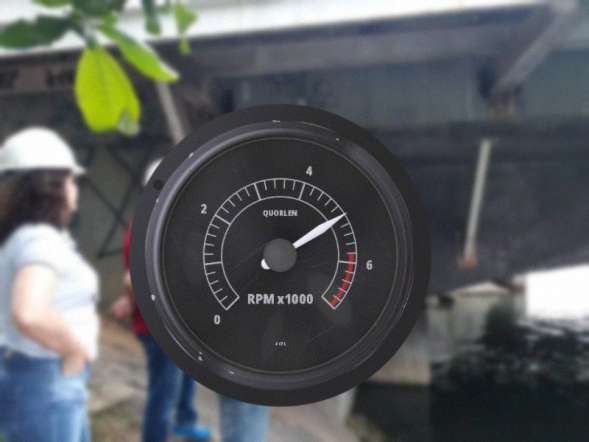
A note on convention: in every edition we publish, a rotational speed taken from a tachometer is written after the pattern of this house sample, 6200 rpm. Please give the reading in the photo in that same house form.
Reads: 5000 rpm
